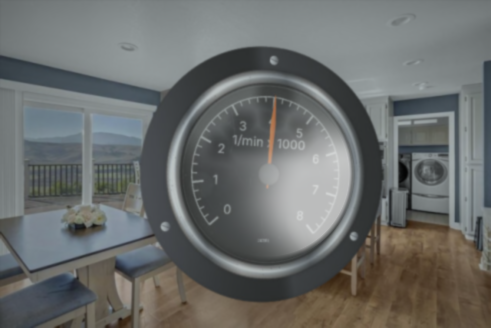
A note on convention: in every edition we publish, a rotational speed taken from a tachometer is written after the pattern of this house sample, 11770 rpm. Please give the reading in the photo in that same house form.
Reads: 4000 rpm
